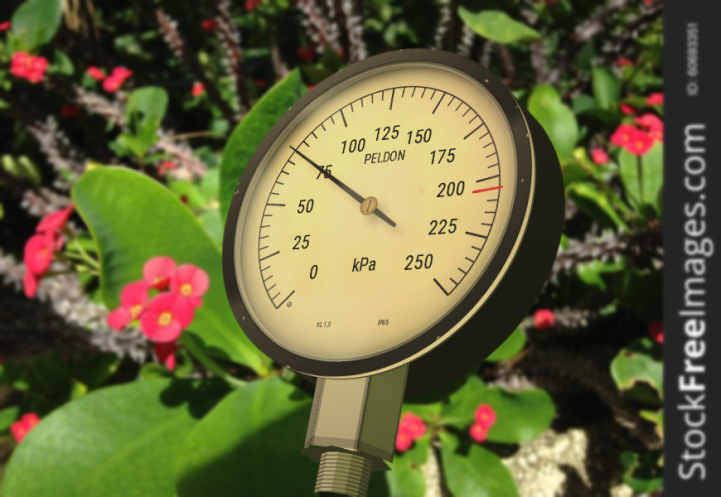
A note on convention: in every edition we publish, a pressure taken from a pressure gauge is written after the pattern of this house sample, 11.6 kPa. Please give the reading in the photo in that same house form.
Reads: 75 kPa
